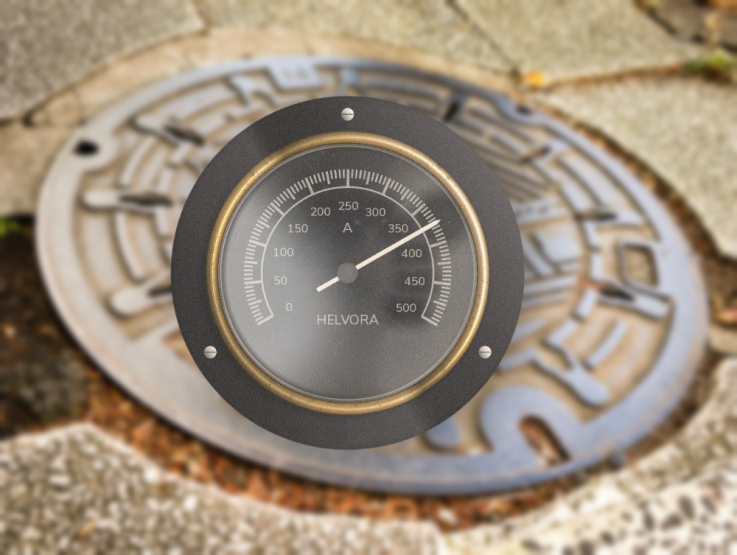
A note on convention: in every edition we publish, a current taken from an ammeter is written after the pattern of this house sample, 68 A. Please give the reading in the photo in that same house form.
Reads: 375 A
